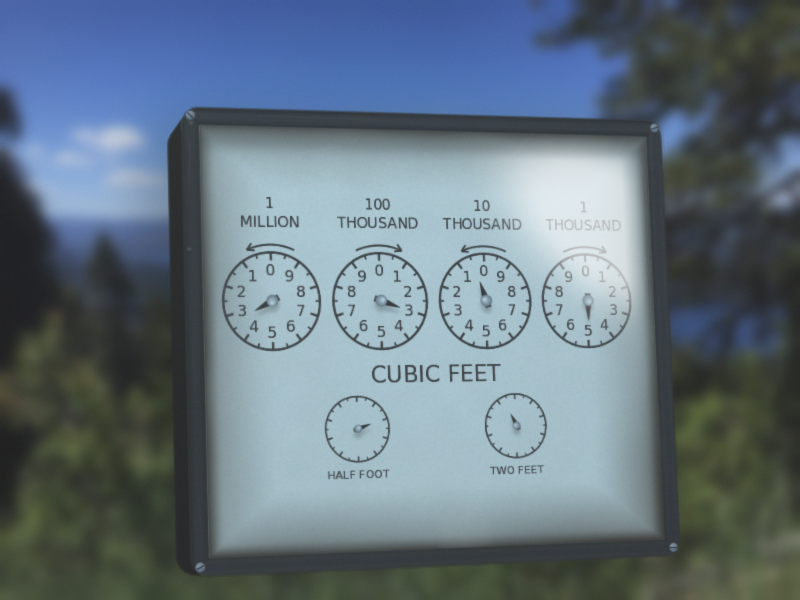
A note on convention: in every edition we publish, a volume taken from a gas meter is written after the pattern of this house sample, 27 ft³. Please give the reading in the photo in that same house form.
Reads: 330500 ft³
